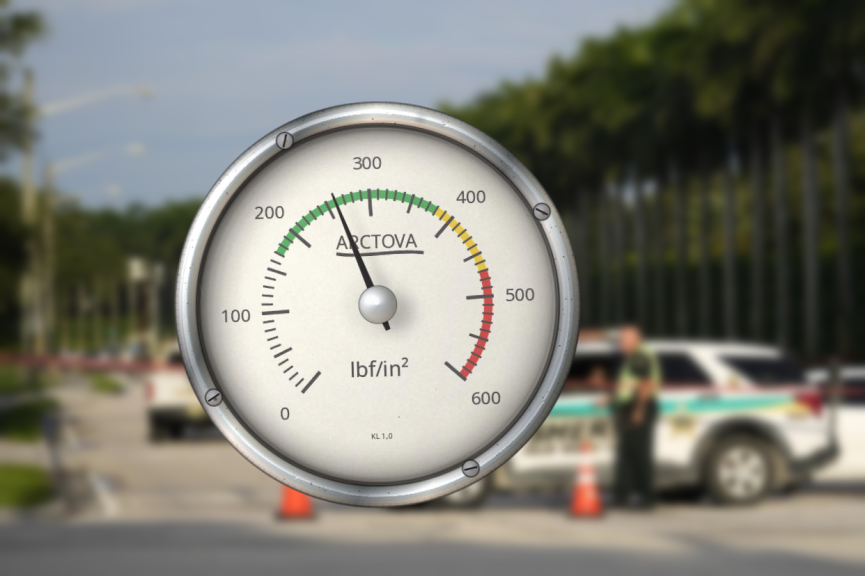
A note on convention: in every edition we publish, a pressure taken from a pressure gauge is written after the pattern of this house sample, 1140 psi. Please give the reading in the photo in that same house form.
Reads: 260 psi
